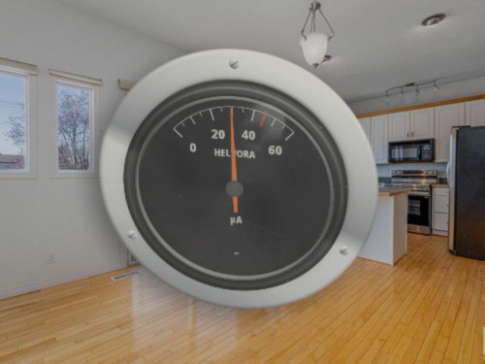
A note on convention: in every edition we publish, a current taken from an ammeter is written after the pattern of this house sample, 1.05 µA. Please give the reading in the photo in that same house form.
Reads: 30 µA
